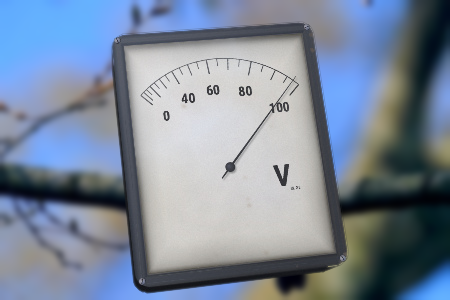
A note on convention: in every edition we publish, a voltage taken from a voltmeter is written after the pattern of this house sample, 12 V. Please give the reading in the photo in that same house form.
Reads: 97.5 V
